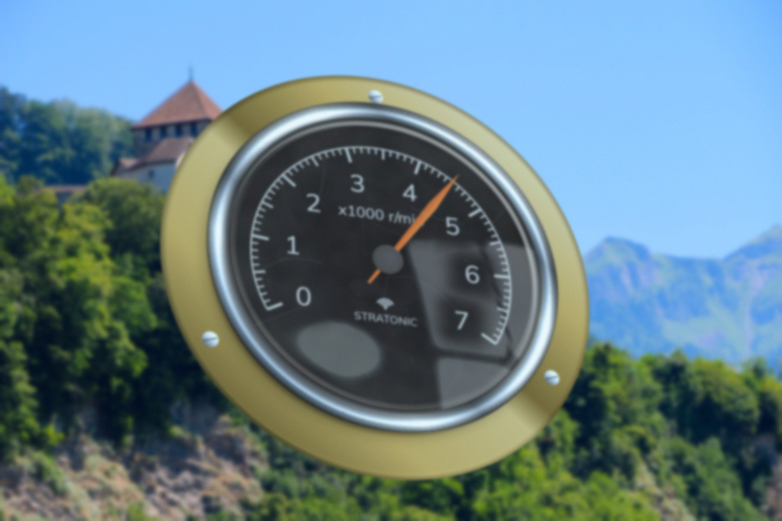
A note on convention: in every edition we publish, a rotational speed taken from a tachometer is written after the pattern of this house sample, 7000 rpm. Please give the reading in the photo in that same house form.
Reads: 4500 rpm
